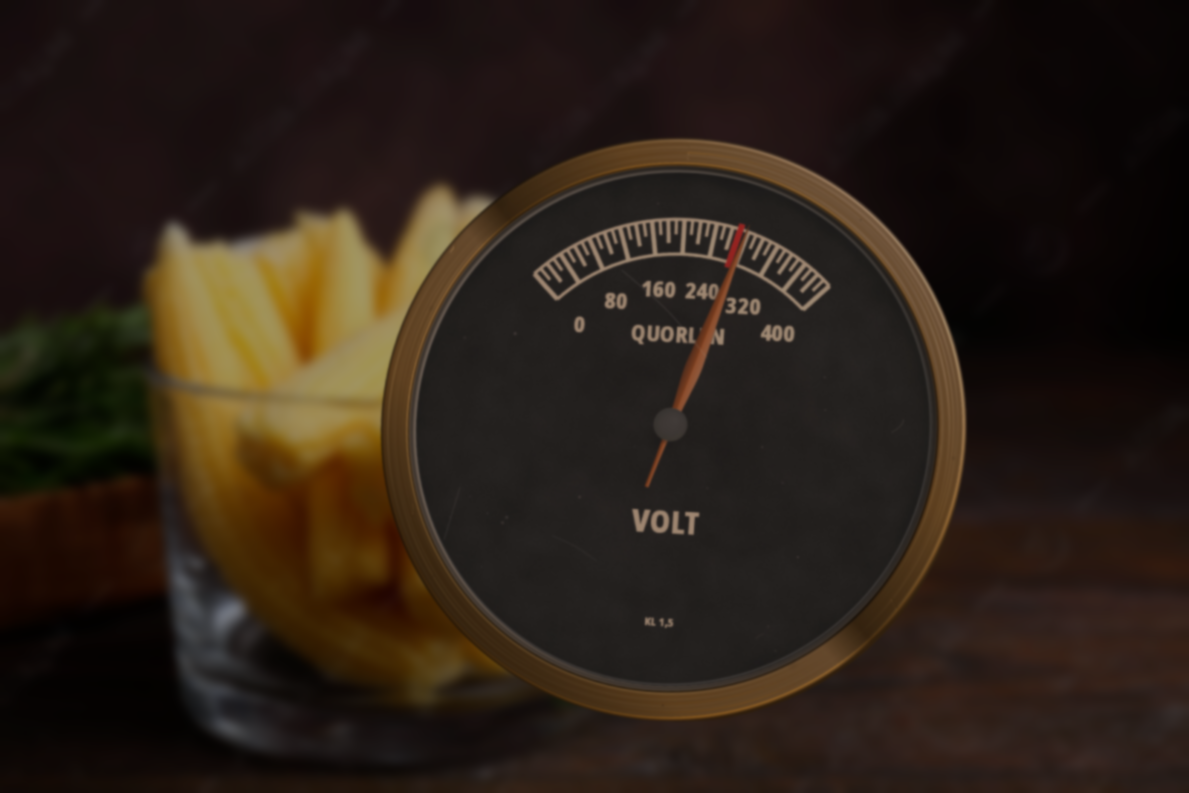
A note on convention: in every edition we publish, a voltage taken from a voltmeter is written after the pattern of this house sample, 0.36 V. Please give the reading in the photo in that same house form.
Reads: 280 V
